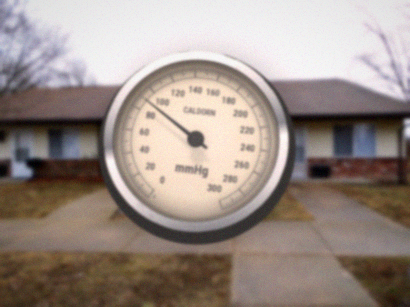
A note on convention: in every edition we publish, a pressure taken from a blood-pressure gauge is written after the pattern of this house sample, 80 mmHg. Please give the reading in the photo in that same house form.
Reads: 90 mmHg
